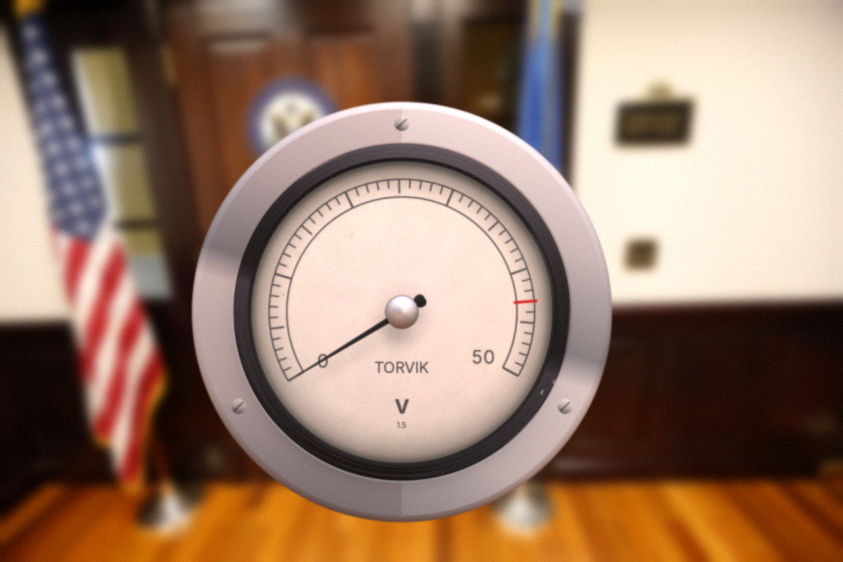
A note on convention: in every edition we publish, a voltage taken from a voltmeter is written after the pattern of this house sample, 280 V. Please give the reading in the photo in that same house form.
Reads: 0 V
